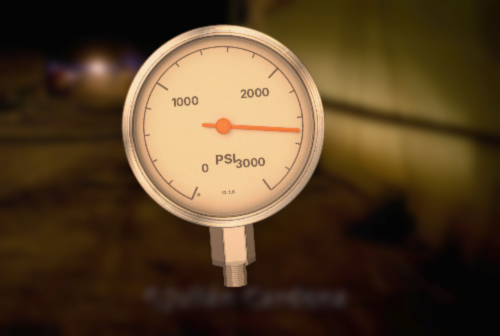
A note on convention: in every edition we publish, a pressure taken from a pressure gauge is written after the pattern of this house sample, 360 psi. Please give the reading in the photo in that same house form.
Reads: 2500 psi
